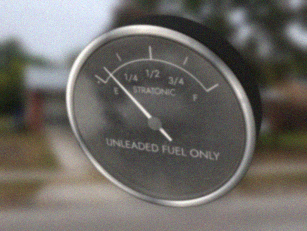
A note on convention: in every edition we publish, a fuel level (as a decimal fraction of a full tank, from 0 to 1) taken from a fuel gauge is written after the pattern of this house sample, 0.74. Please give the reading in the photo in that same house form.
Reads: 0.125
